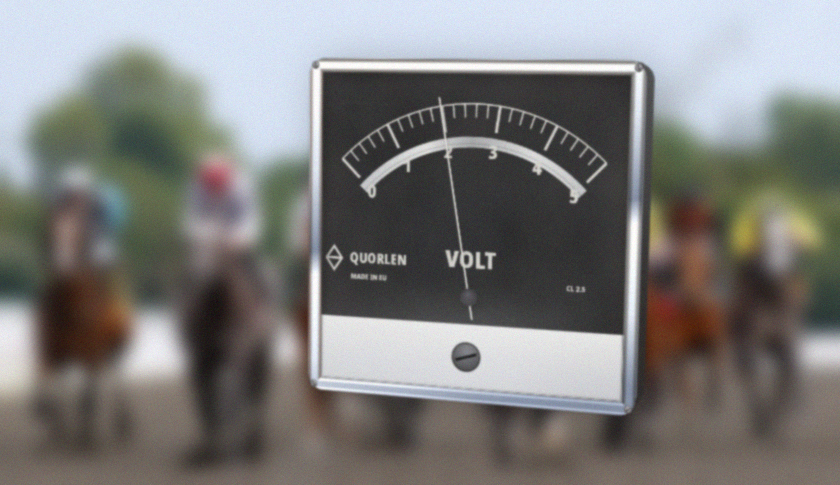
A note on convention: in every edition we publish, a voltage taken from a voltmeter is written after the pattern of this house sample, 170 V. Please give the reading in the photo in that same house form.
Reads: 2 V
